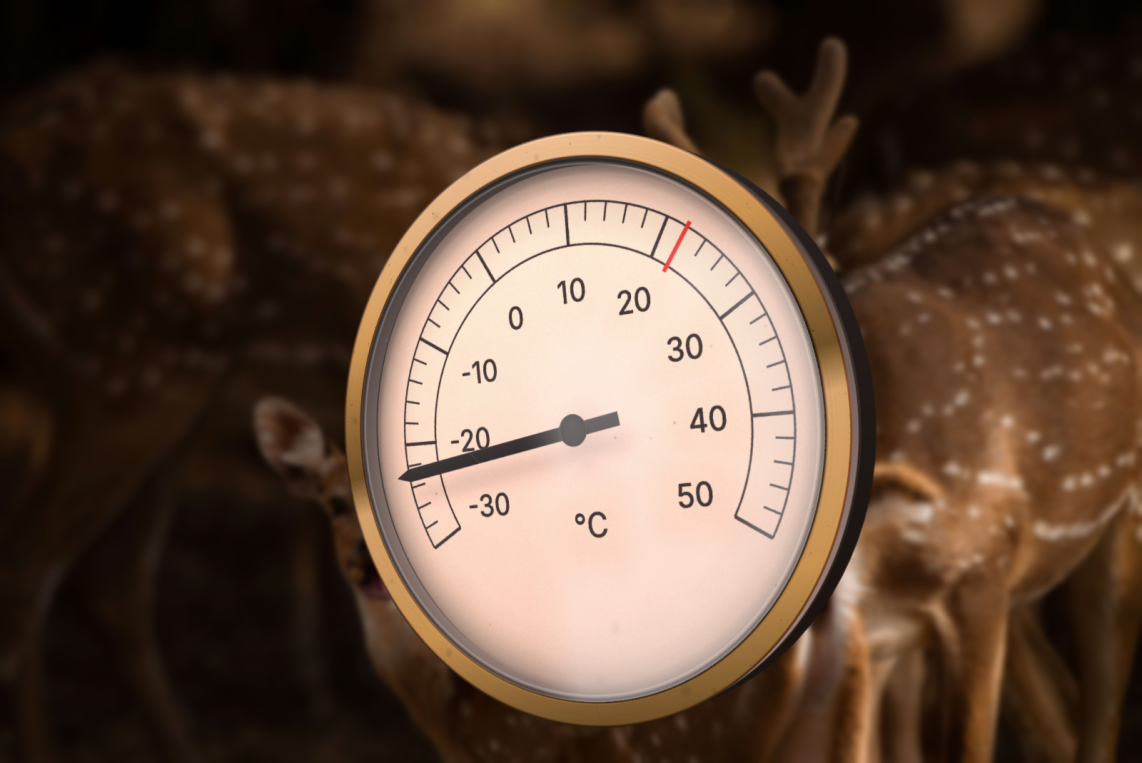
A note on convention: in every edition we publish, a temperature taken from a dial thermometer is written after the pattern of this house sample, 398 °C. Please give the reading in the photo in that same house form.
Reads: -23 °C
